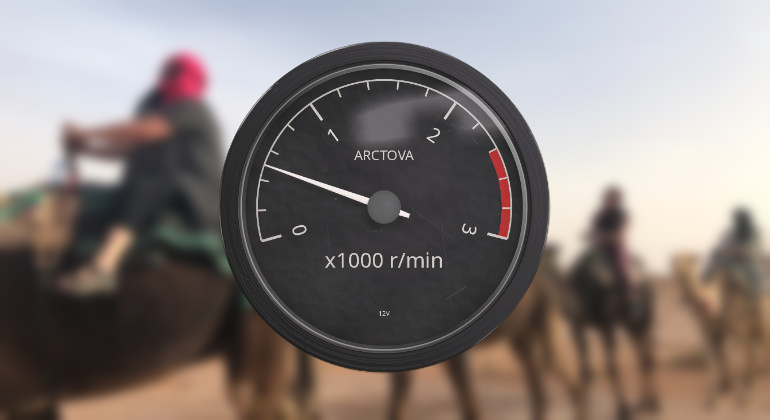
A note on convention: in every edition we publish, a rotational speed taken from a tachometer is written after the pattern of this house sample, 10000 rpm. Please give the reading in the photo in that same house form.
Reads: 500 rpm
